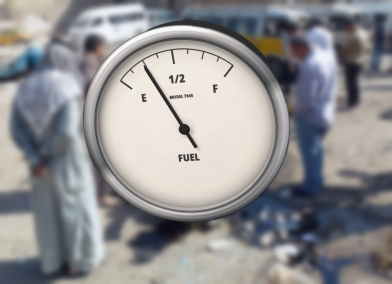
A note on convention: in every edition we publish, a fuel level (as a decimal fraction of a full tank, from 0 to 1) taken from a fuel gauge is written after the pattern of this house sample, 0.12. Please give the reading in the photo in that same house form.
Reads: 0.25
